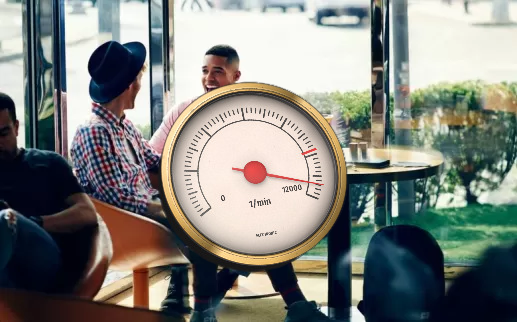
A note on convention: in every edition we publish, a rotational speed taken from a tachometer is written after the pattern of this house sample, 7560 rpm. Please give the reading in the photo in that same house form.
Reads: 11400 rpm
